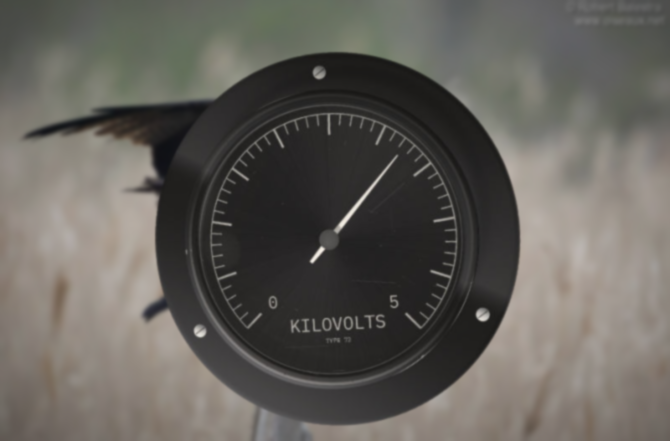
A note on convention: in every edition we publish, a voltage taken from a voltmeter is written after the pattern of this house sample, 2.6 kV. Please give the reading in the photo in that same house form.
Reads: 3.25 kV
